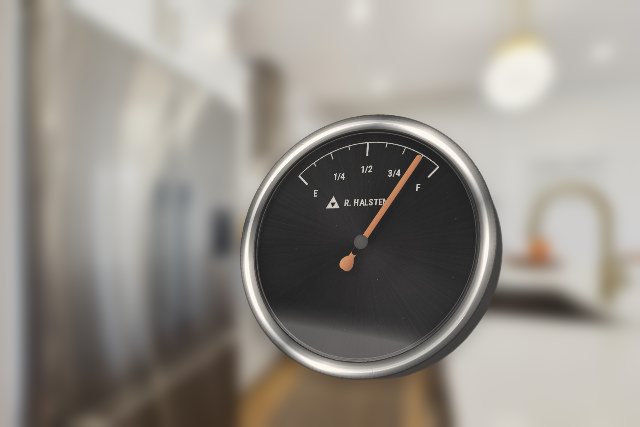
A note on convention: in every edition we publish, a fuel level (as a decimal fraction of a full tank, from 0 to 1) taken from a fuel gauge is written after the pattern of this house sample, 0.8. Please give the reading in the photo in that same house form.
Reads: 0.875
